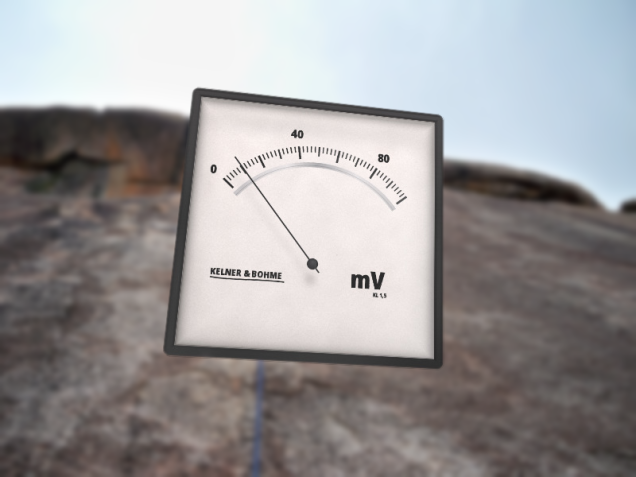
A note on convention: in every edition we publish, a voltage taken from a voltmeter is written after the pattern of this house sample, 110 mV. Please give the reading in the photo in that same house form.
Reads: 10 mV
